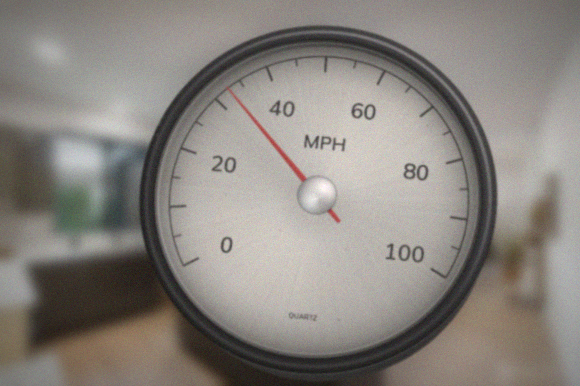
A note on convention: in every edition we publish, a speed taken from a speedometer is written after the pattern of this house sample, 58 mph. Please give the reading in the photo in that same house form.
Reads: 32.5 mph
